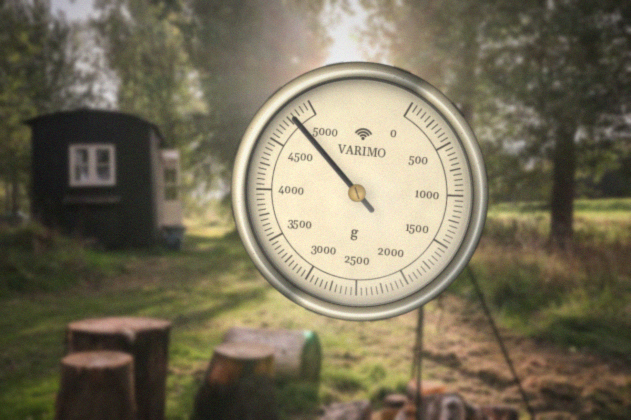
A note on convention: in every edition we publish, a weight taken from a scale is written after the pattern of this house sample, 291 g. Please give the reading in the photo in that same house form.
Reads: 4800 g
